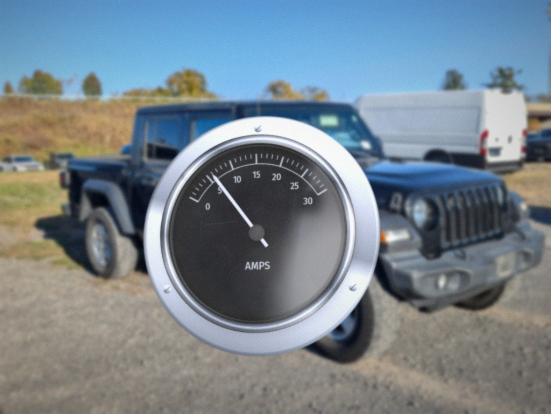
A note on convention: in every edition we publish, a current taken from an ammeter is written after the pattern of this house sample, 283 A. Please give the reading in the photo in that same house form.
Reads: 6 A
